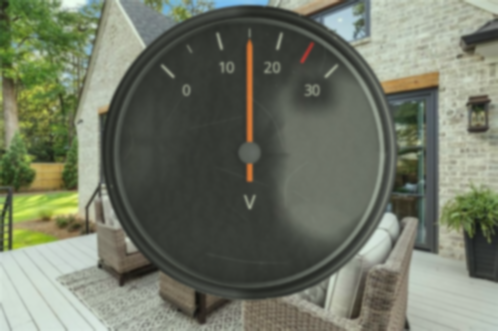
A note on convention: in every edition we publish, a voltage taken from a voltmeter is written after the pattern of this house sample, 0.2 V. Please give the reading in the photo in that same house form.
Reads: 15 V
